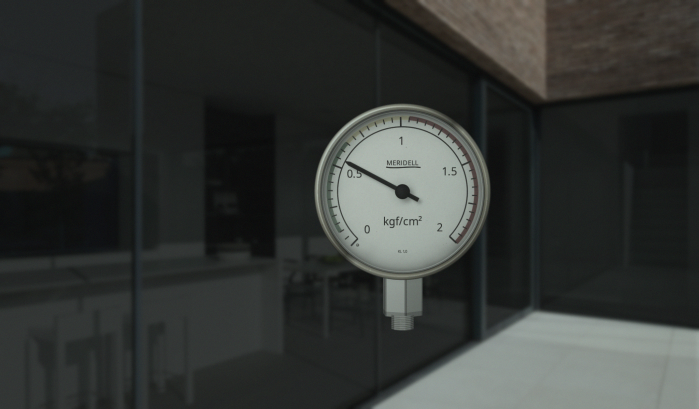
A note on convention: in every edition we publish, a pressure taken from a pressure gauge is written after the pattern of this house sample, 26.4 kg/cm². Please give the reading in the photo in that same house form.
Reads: 0.55 kg/cm²
